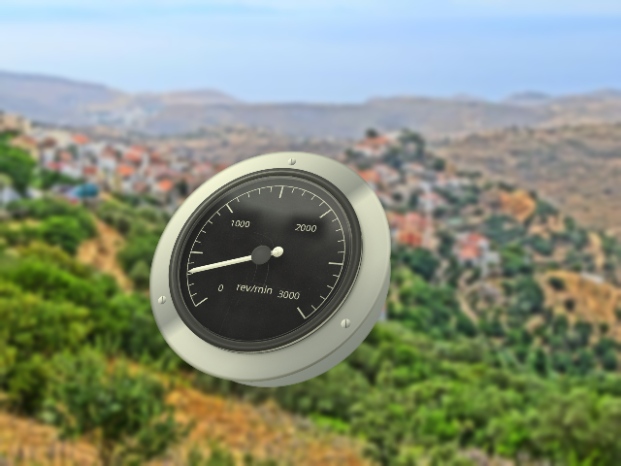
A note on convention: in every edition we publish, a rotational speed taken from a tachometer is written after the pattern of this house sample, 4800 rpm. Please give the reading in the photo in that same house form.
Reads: 300 rpm
